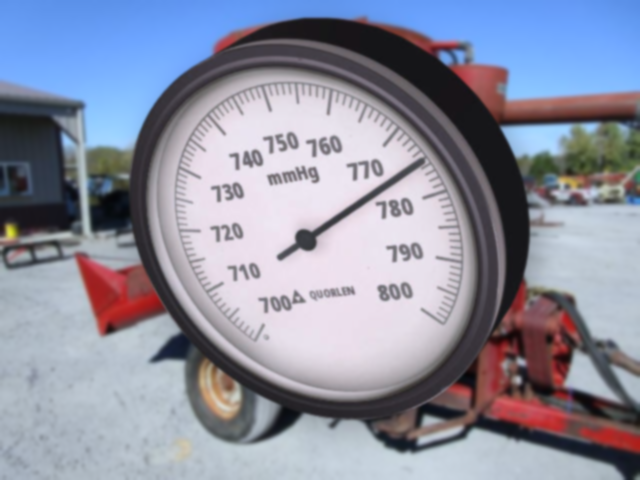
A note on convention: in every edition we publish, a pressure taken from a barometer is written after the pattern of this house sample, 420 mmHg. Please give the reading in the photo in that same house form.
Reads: 775 mmHg
